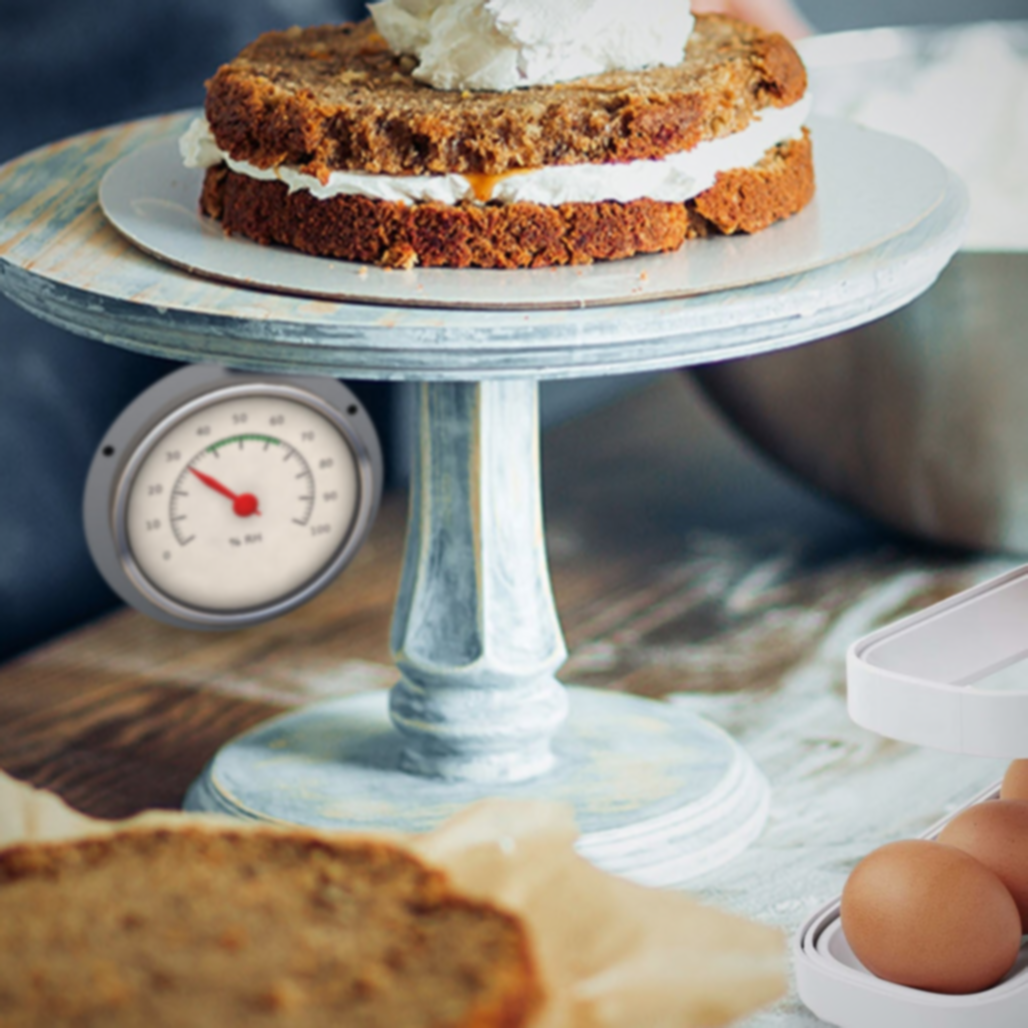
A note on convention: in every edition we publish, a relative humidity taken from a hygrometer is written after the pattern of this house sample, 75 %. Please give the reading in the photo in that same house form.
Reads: 30 %
